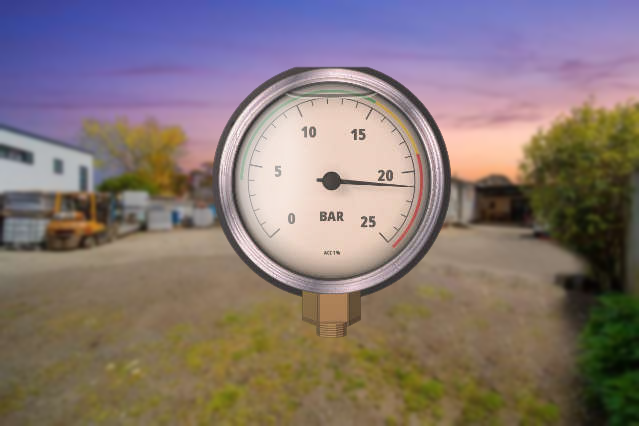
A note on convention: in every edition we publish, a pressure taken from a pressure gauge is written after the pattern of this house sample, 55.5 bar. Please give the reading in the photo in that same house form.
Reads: 21 bar
